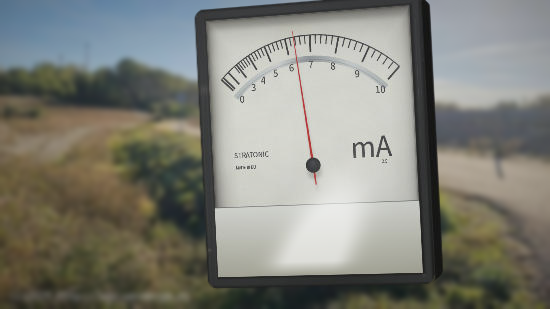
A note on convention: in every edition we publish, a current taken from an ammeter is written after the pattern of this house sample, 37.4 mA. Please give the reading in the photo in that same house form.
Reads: 6.4 mA
